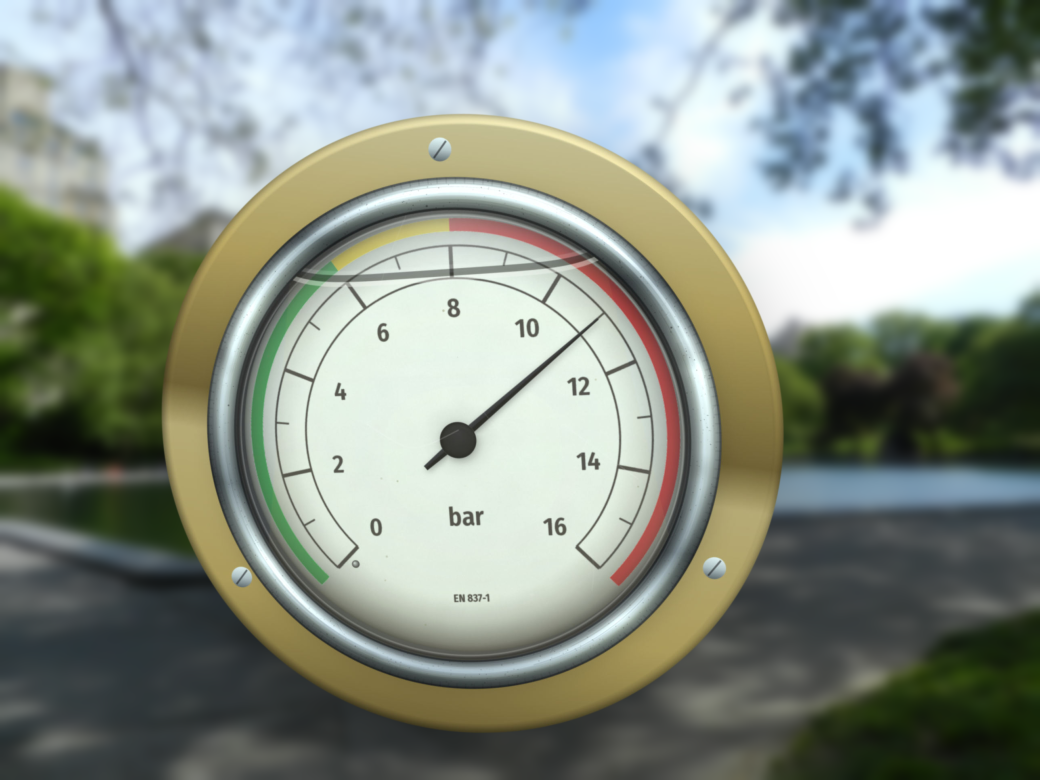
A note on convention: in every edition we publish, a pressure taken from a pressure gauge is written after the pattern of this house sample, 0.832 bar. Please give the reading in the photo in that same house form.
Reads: 11 bar
